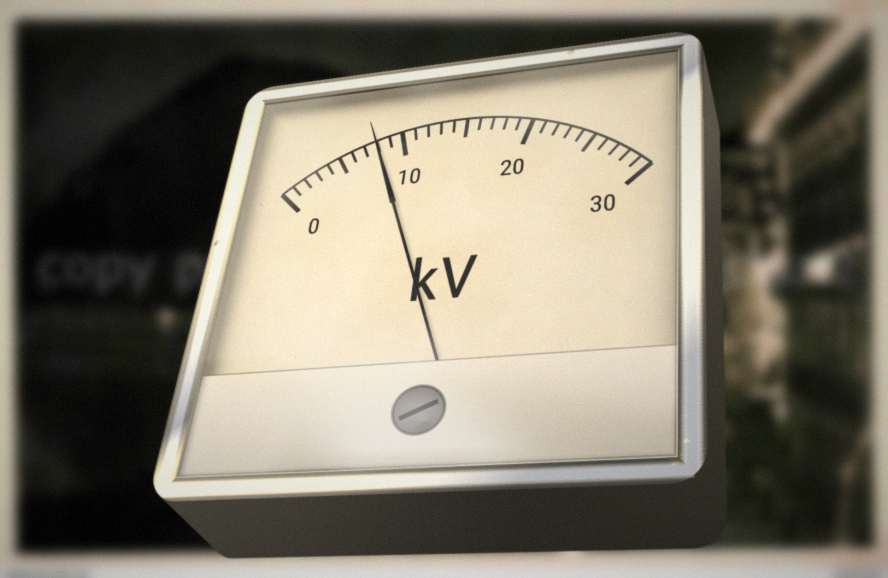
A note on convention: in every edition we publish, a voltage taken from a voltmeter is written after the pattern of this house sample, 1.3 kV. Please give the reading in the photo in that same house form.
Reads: 8 kV
